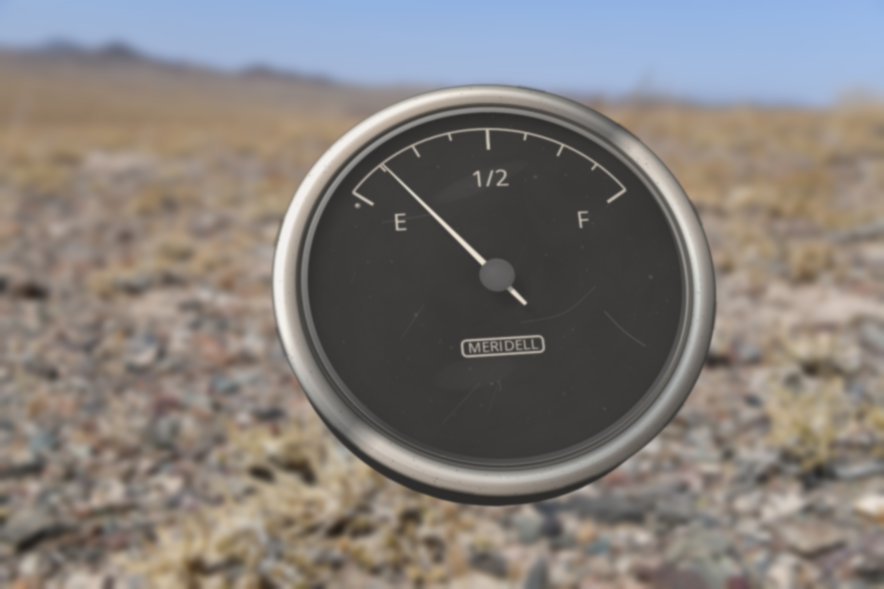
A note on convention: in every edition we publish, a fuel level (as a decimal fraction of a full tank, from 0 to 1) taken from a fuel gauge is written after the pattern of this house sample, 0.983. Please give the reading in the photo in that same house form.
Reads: 0.125
